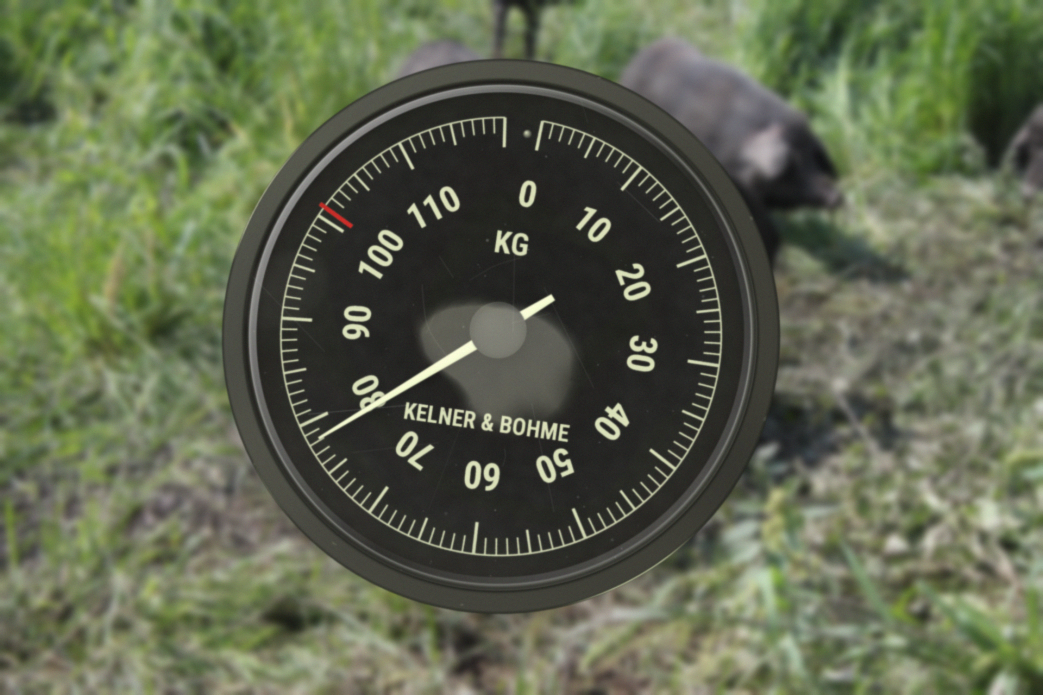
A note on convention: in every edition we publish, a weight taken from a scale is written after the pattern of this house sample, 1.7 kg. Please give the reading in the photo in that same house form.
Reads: 78 kg
